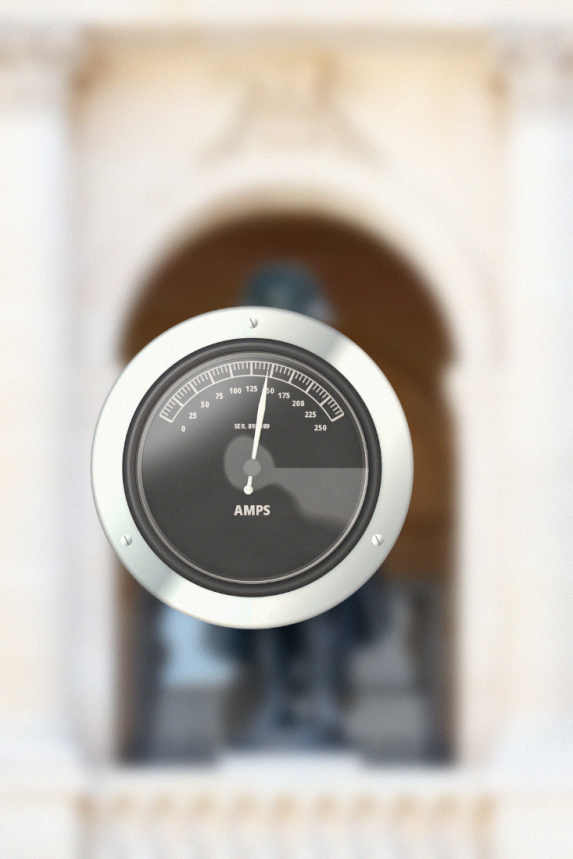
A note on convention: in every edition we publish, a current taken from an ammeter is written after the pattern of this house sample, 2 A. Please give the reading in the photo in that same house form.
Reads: 145 A
